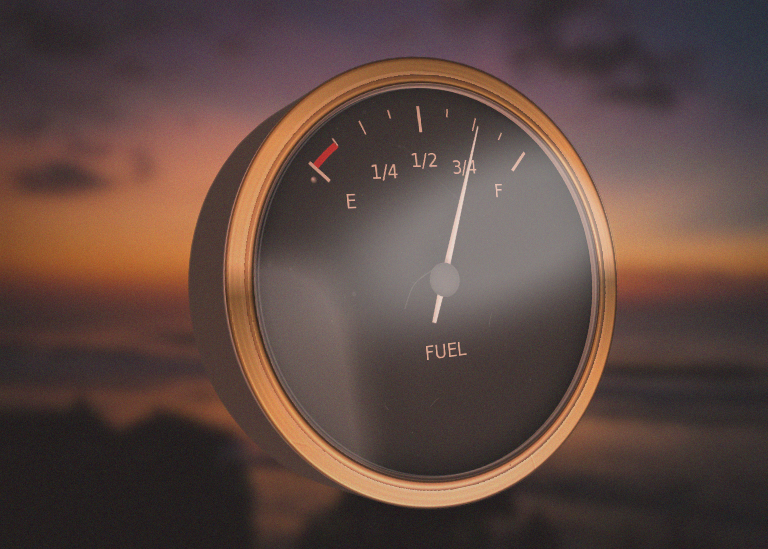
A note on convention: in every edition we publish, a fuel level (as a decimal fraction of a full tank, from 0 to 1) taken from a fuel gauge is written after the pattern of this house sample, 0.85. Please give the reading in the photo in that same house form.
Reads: 0.75
